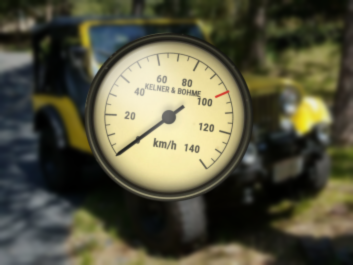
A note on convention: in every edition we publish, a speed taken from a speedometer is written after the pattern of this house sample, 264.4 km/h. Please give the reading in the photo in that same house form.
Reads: 0 km/h
